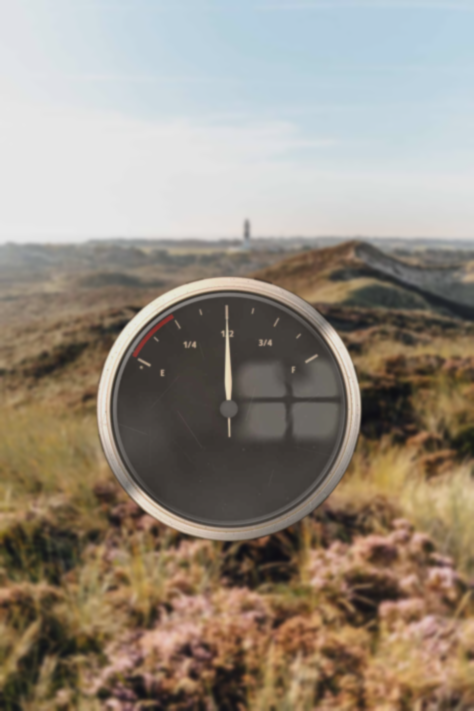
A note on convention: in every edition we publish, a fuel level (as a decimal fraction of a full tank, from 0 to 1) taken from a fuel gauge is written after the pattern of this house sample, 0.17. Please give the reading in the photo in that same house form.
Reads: 0.5
